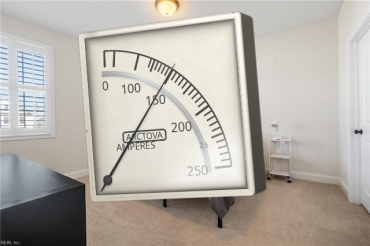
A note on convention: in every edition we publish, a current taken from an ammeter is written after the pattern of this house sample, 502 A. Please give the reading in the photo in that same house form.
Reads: 150 A
